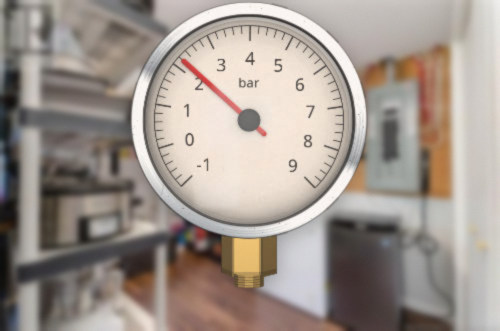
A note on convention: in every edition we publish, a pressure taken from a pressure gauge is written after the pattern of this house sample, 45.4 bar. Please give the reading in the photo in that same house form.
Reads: 2.2 bar
